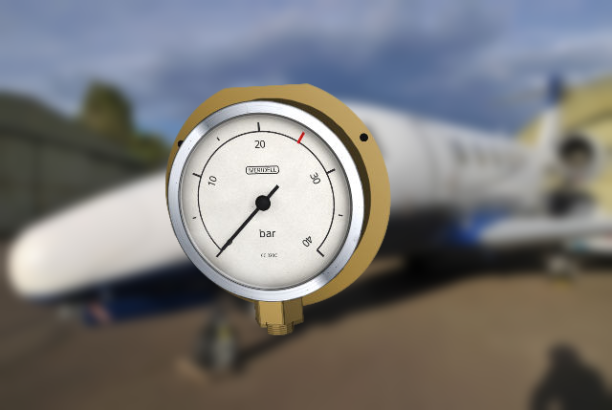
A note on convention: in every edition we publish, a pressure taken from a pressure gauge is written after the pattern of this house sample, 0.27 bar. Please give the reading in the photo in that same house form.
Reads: 0 bar
